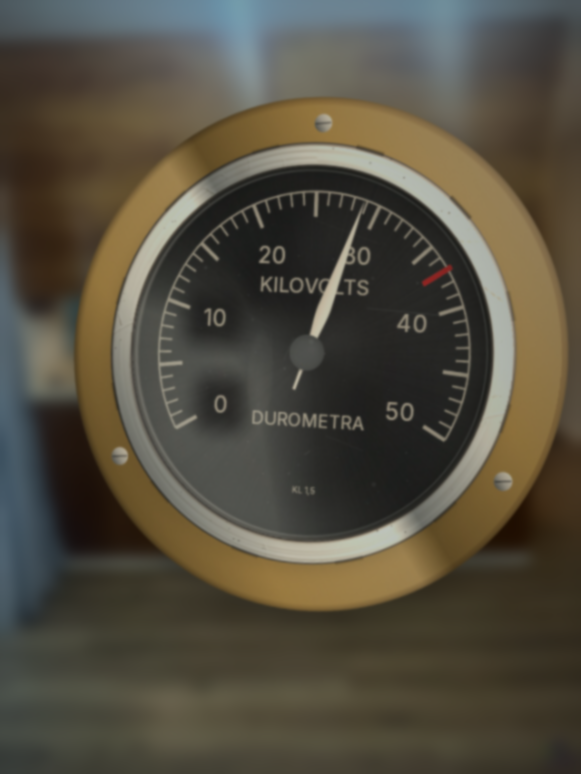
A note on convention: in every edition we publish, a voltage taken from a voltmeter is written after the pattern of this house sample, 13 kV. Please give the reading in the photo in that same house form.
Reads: 29 kV
